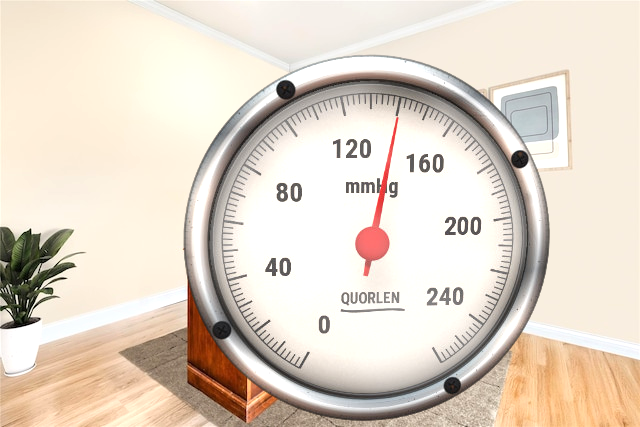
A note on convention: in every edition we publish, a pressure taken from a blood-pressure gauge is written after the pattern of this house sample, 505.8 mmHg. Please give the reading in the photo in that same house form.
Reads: 140 mmHg
